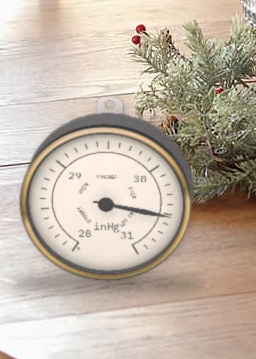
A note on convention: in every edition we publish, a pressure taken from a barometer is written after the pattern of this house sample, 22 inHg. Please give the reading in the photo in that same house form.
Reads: 30.5 inHg
